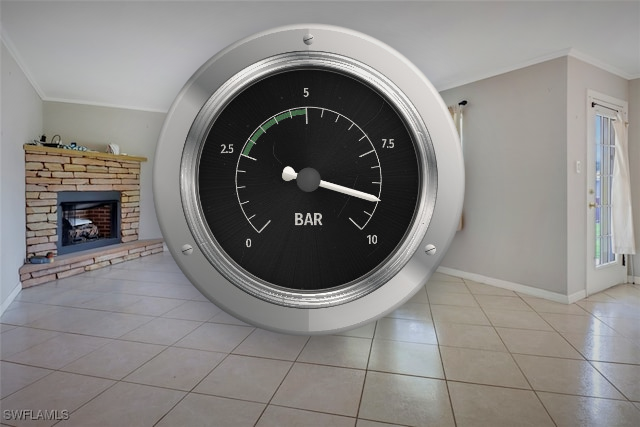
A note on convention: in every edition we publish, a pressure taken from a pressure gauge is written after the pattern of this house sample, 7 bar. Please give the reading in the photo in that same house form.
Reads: 9 bar
